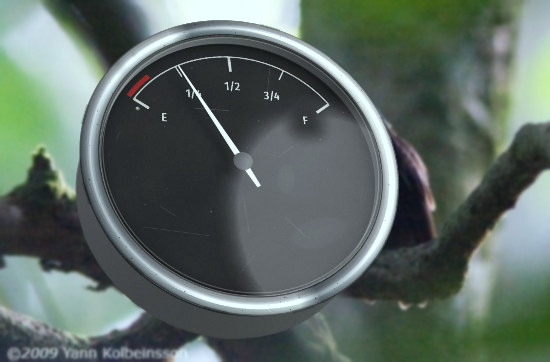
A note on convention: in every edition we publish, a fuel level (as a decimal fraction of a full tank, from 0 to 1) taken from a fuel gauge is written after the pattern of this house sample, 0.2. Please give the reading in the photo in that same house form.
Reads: 0.25
